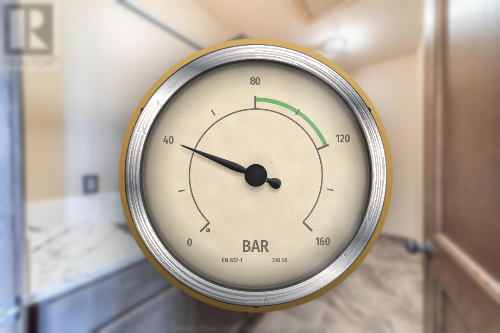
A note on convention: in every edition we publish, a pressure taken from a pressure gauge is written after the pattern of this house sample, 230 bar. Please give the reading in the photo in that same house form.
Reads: 40 bar
